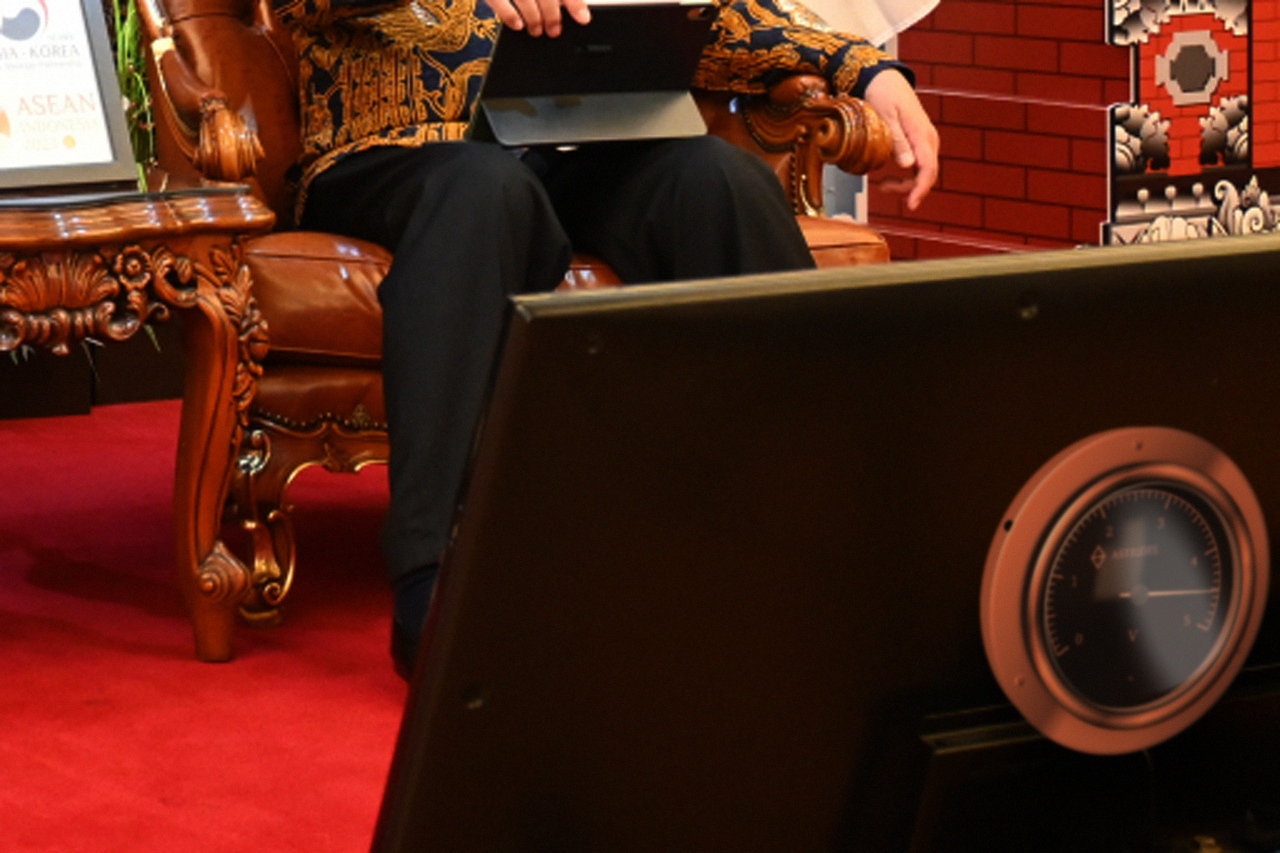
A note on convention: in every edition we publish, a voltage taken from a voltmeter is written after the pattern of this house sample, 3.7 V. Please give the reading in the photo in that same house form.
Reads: 4.5 V
